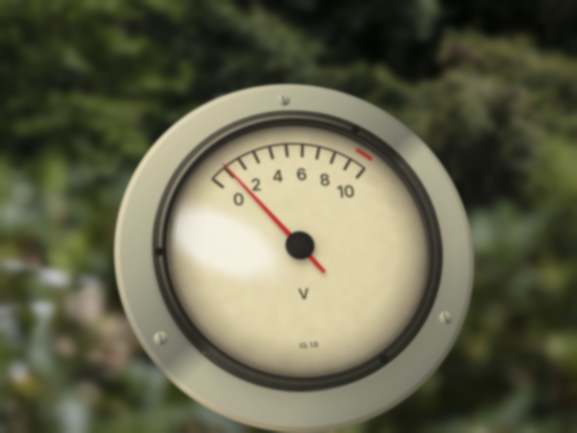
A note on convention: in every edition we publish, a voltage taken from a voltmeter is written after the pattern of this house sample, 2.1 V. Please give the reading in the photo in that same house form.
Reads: 1 V
